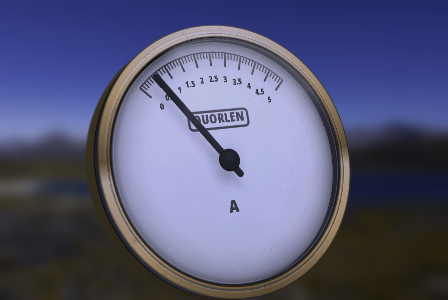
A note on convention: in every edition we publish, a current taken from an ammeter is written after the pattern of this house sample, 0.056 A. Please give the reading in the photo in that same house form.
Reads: 0.5 A
